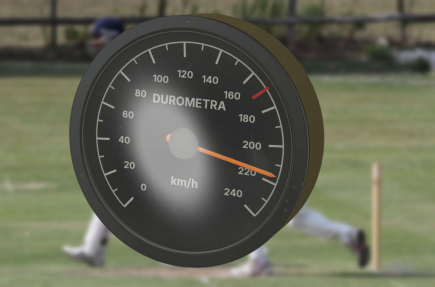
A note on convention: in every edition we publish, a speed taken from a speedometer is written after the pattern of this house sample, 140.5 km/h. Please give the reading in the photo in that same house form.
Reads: 215 km/h
